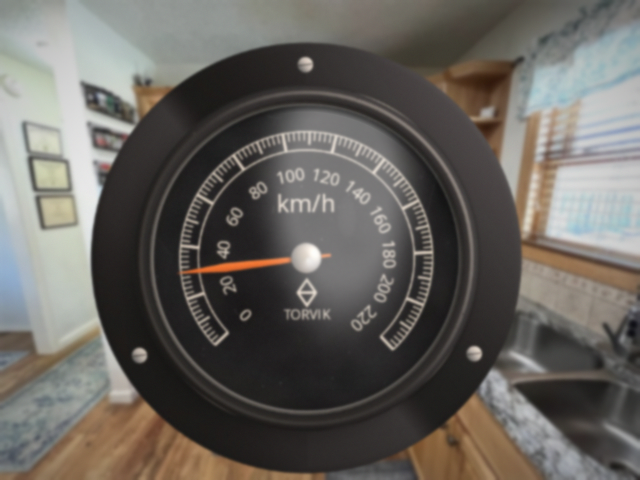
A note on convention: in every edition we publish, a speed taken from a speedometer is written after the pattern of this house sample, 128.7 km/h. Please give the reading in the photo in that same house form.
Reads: 30 km/h
